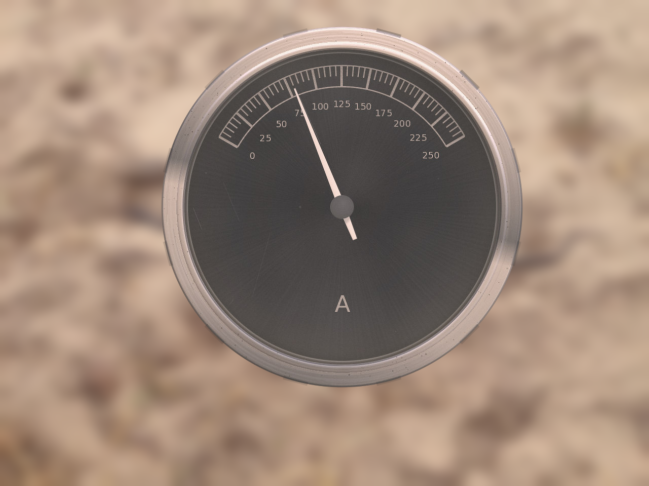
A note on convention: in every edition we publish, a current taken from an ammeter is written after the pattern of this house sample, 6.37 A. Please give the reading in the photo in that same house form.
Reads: 80 A
